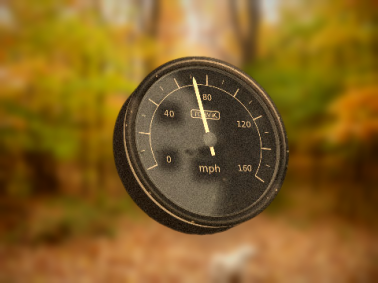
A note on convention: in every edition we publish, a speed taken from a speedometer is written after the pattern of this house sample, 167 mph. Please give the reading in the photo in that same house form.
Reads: 70 mph
